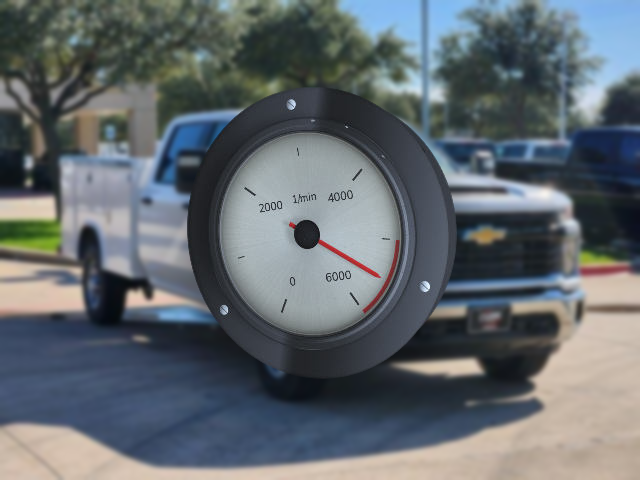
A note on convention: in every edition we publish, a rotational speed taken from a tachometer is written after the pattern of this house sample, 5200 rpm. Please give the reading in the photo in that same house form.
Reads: 5500 rpm
